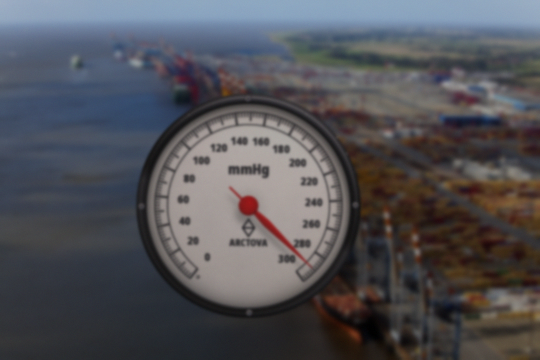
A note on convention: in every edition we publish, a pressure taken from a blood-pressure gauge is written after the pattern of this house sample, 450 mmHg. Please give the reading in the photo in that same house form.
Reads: 290 mmHg
